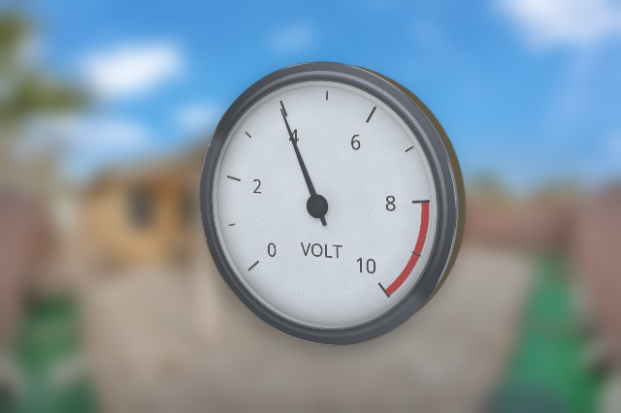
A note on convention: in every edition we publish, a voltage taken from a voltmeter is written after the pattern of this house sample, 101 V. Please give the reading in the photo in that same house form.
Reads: 4 V
